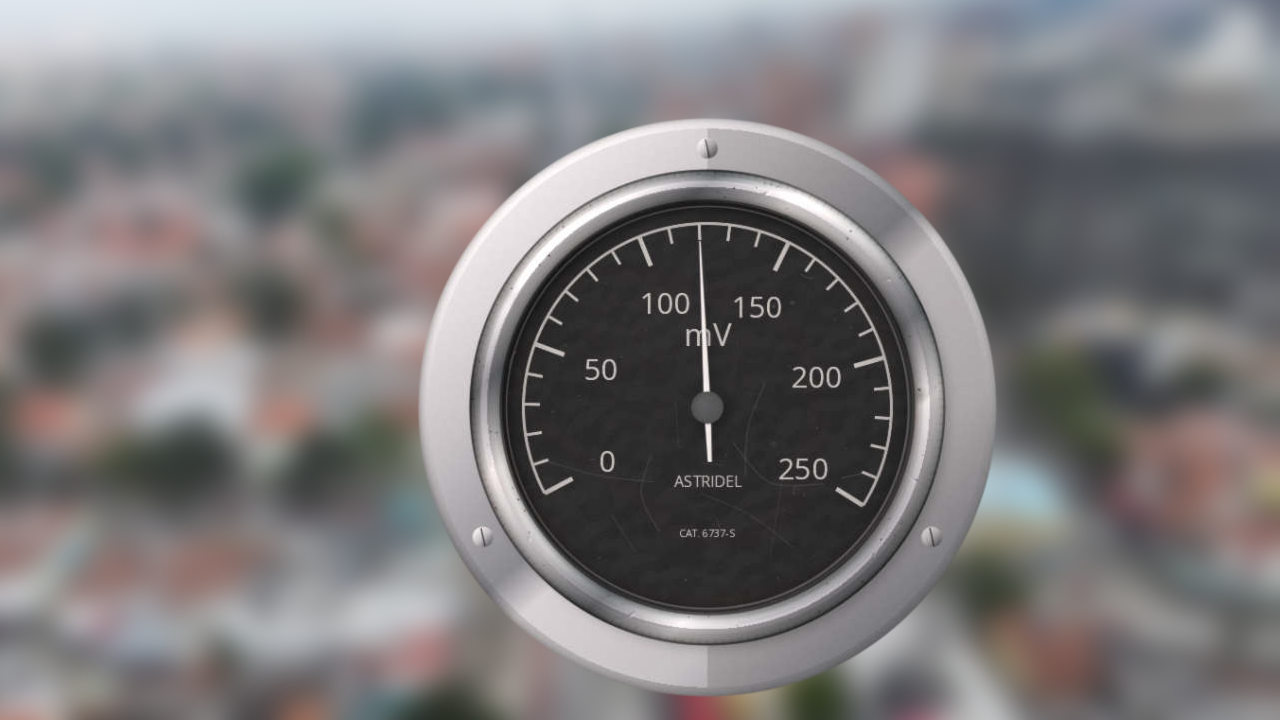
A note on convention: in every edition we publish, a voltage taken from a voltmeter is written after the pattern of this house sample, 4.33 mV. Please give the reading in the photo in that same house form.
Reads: 120 mV
